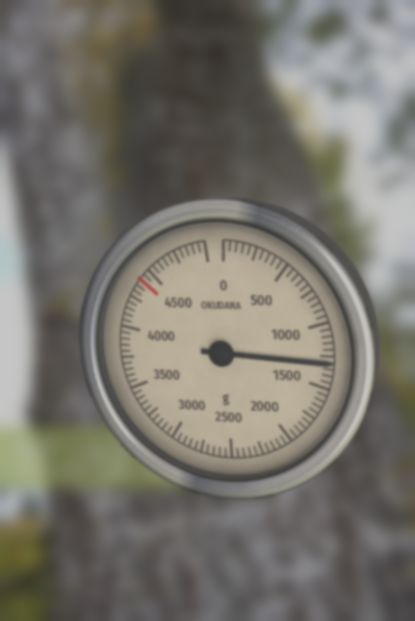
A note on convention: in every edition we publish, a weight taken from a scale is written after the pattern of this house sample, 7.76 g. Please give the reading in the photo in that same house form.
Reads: 1300 g
